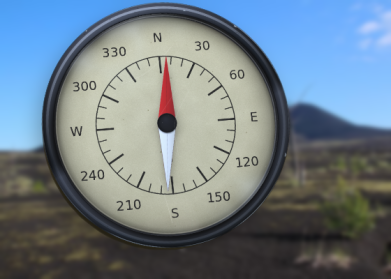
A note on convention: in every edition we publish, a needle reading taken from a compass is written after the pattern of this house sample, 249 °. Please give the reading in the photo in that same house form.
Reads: 5 °
